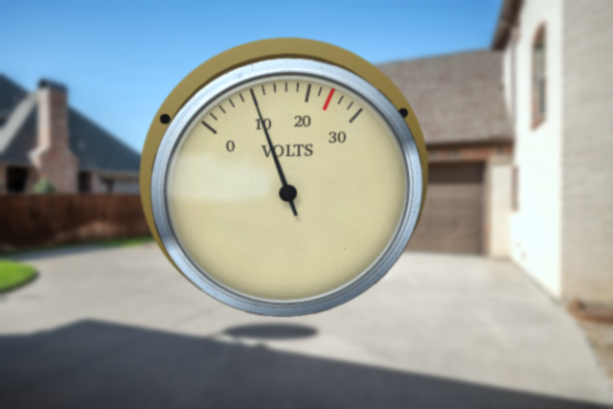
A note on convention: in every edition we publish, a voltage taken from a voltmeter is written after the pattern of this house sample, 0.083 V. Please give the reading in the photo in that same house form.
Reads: 10 V
